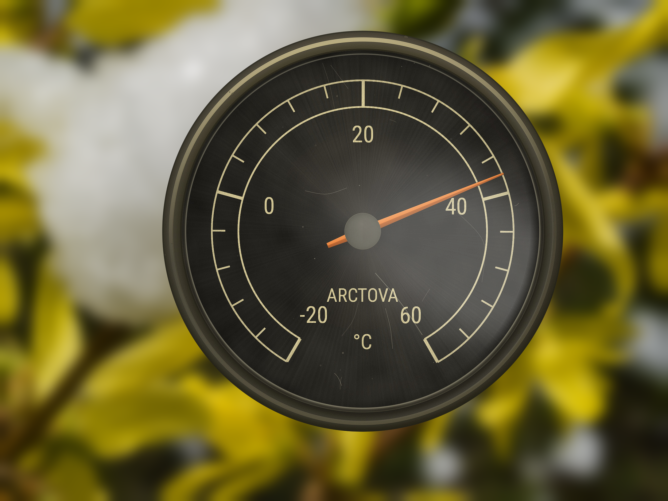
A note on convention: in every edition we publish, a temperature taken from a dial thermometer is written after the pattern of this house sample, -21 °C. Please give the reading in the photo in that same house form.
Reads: 38 °C
